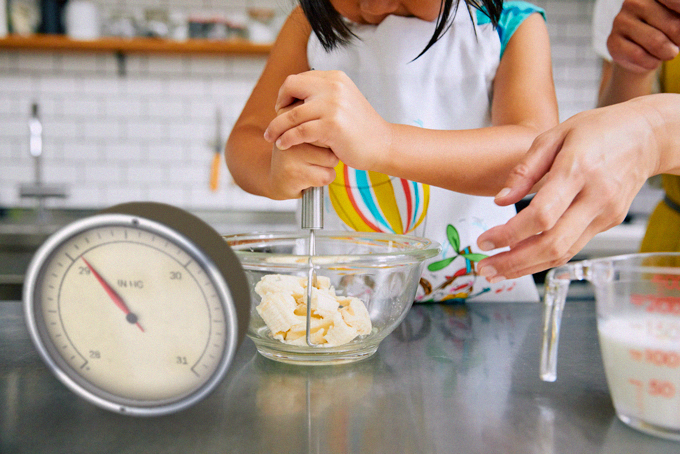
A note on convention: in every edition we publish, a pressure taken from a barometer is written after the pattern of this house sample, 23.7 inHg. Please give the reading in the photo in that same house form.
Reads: 29.1 inHg
